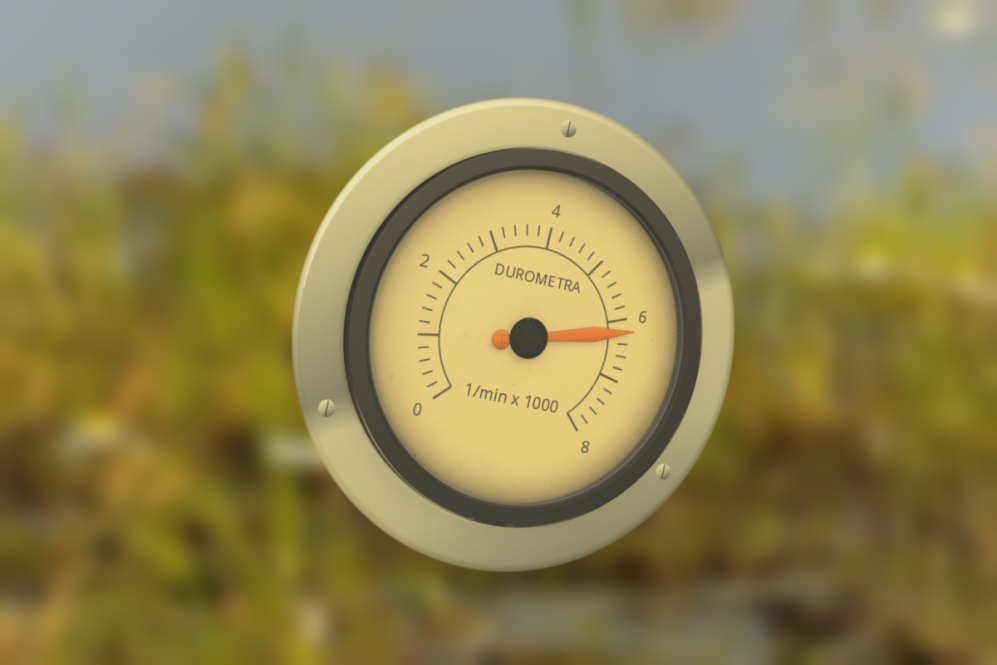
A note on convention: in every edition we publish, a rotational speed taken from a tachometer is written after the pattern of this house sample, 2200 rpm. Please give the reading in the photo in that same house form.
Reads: 6200 rpm
